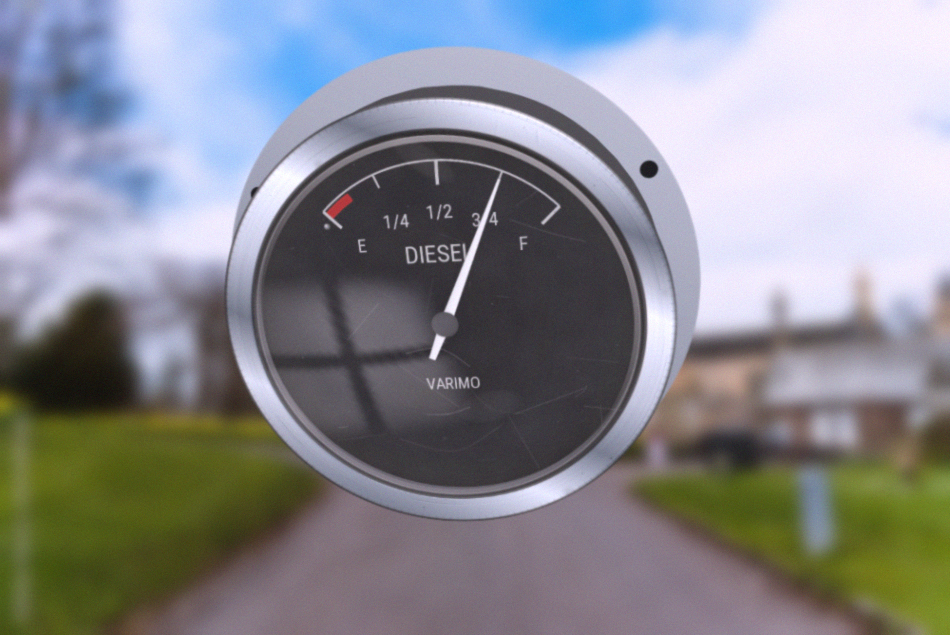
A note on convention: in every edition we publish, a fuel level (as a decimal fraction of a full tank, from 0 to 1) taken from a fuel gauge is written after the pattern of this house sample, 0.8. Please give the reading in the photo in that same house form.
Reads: 0.75
